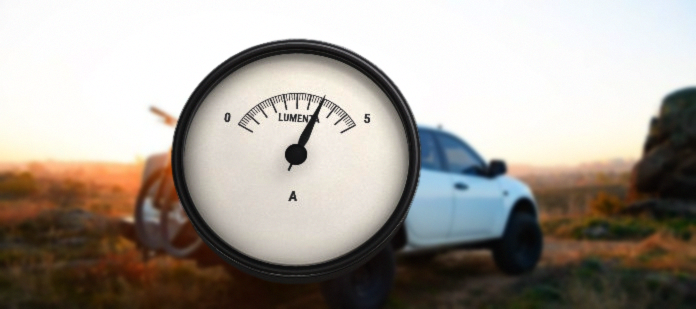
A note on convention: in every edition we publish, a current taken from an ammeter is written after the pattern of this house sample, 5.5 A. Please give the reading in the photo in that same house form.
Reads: 3.5 A
